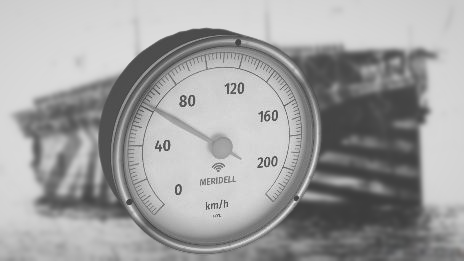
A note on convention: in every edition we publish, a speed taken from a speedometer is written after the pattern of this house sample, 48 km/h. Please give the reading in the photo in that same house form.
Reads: 62 km/h
